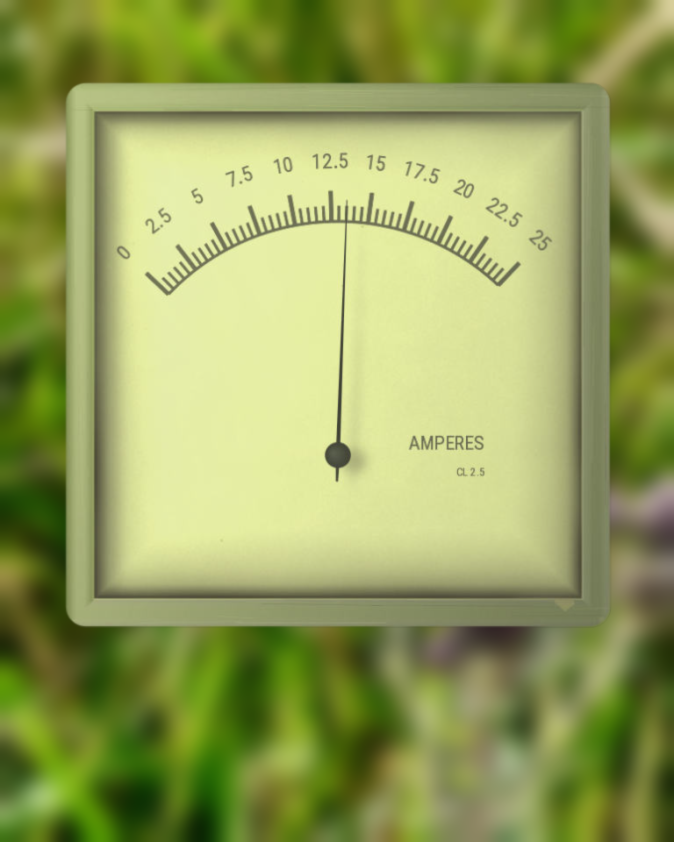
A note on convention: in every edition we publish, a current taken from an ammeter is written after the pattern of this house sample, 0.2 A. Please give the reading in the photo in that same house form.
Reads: 13.5 A
